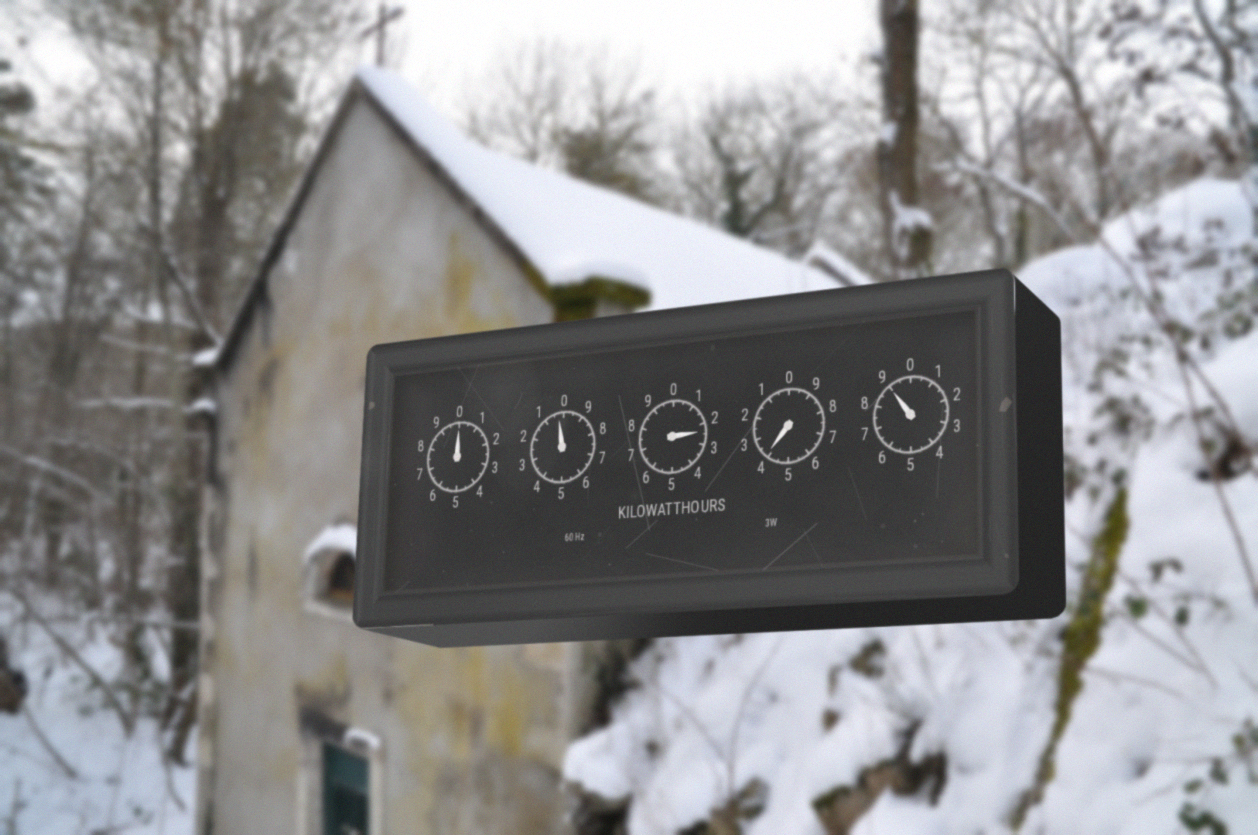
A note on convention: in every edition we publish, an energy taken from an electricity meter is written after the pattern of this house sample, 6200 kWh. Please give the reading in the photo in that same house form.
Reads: 239 kWh
